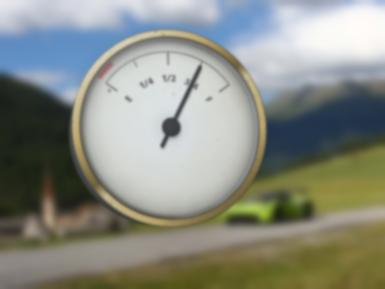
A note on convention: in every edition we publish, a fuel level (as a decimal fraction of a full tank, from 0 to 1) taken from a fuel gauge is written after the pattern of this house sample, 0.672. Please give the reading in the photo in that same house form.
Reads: 0.75
